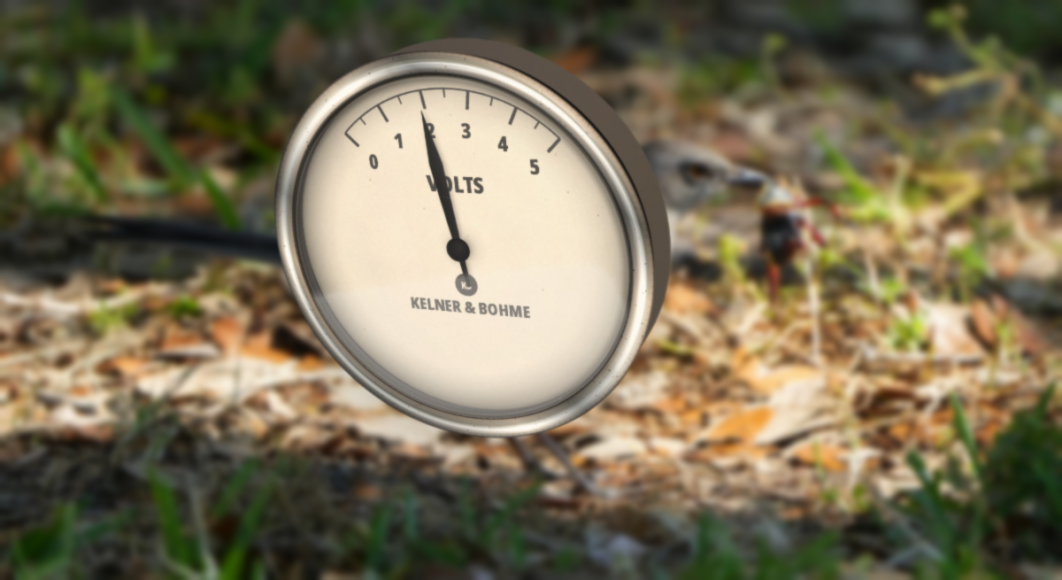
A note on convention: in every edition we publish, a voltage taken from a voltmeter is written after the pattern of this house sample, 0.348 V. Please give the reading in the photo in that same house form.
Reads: 2 V
